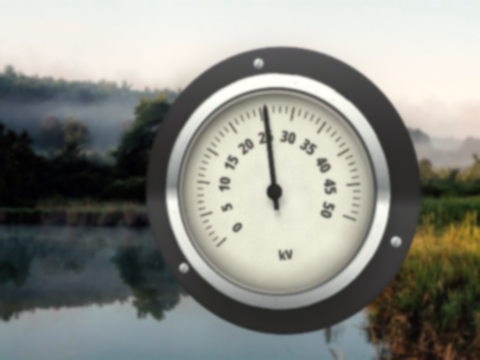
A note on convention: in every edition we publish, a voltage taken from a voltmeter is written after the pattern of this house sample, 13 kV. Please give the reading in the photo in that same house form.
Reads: 26 kV
